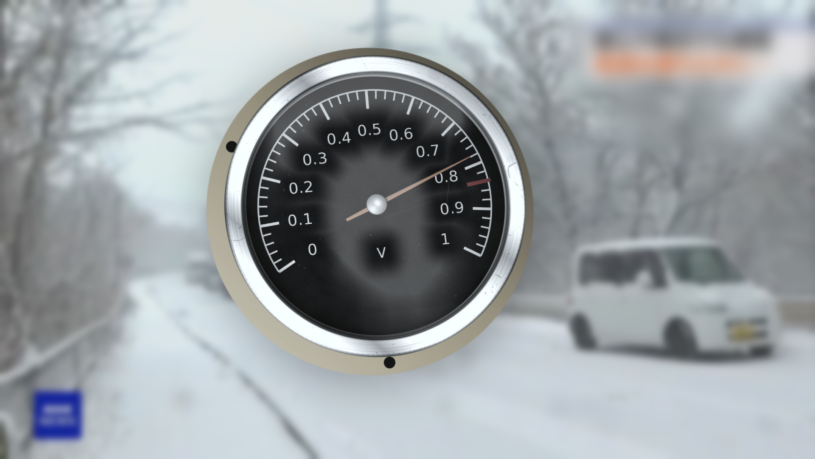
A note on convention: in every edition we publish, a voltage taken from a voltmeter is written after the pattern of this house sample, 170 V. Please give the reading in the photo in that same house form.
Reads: 0.78 V
